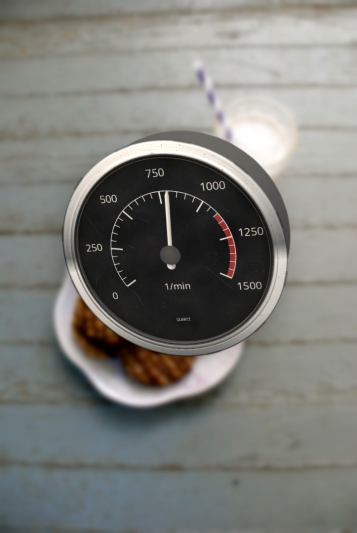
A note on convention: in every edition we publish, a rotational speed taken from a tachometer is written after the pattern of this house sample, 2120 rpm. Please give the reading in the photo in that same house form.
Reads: 800 rpm
